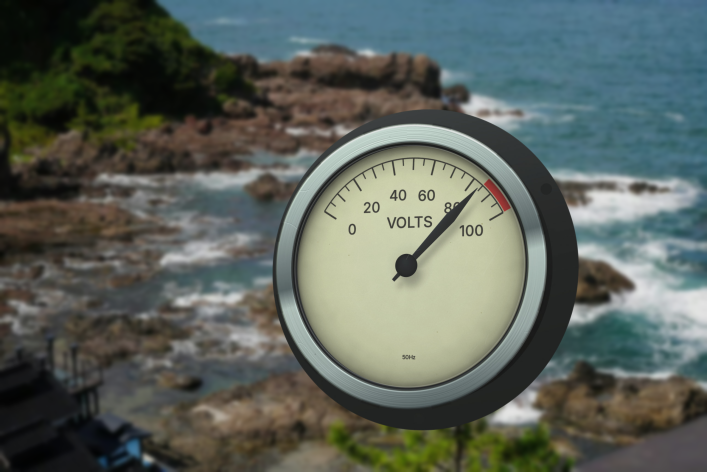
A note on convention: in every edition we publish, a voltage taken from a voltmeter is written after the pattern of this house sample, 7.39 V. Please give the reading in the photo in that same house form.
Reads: 85 V
